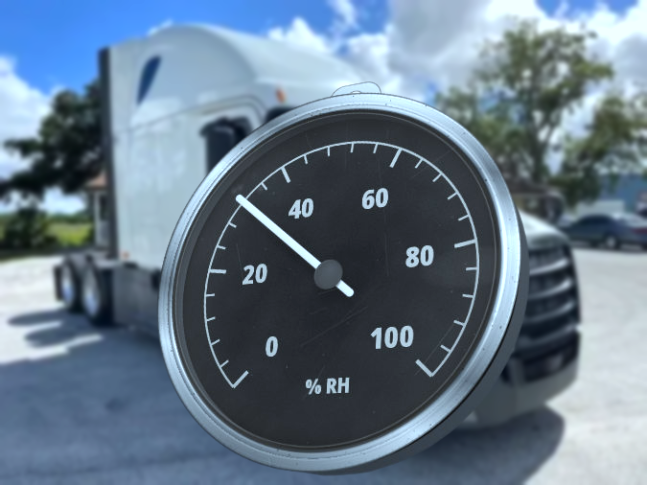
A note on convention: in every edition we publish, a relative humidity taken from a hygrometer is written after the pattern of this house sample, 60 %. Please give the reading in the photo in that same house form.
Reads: 32 %
